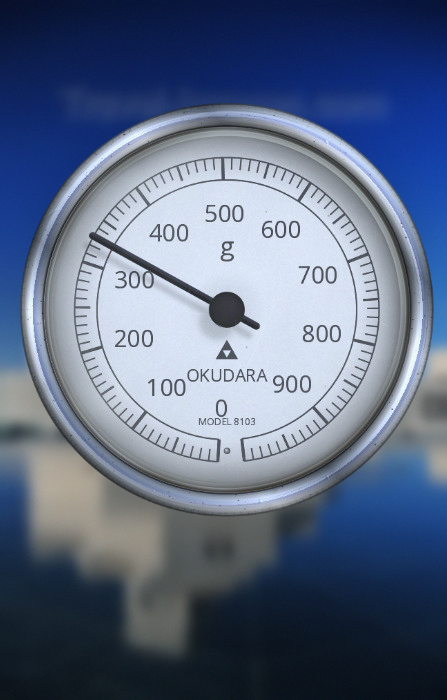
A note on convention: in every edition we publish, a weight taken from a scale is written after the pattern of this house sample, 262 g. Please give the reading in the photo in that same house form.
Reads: 330 g
